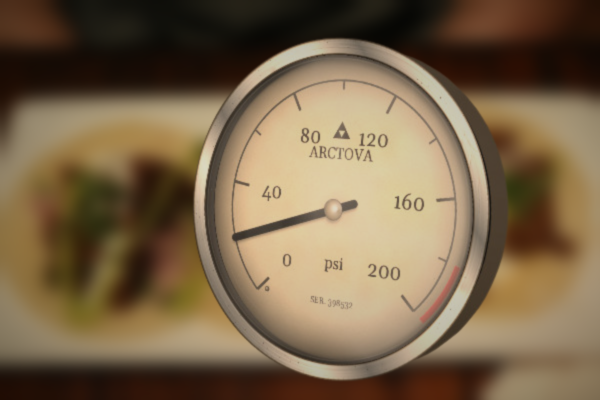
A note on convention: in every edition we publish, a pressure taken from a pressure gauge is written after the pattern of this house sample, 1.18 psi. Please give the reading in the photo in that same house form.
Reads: 20 psi
